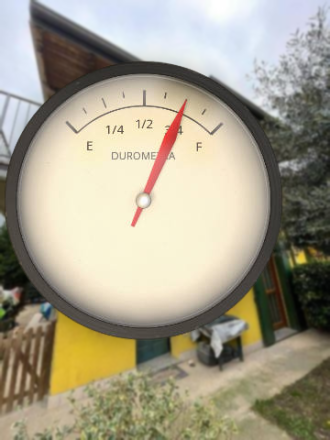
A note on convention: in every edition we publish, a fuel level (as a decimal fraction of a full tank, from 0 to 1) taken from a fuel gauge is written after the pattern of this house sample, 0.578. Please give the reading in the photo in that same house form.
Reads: 0.75
